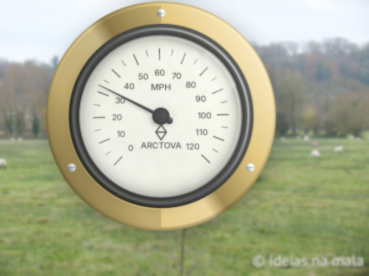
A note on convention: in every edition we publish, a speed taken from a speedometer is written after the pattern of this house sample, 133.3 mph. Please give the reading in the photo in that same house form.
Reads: 32.5 mph
